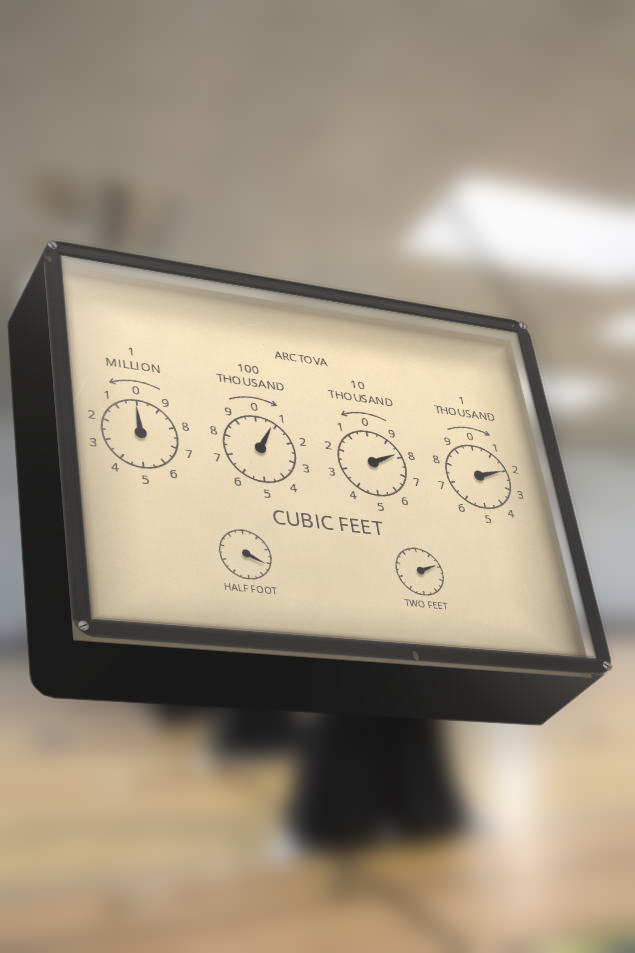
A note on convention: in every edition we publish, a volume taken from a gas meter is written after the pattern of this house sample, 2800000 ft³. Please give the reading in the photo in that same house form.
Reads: 8200 ft³
